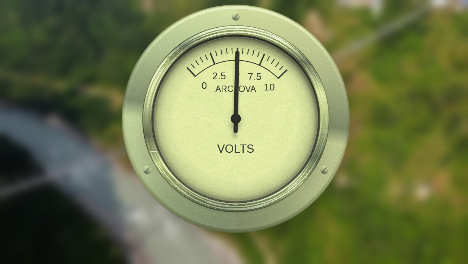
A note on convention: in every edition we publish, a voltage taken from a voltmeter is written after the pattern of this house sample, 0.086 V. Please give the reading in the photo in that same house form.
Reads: 5 V
